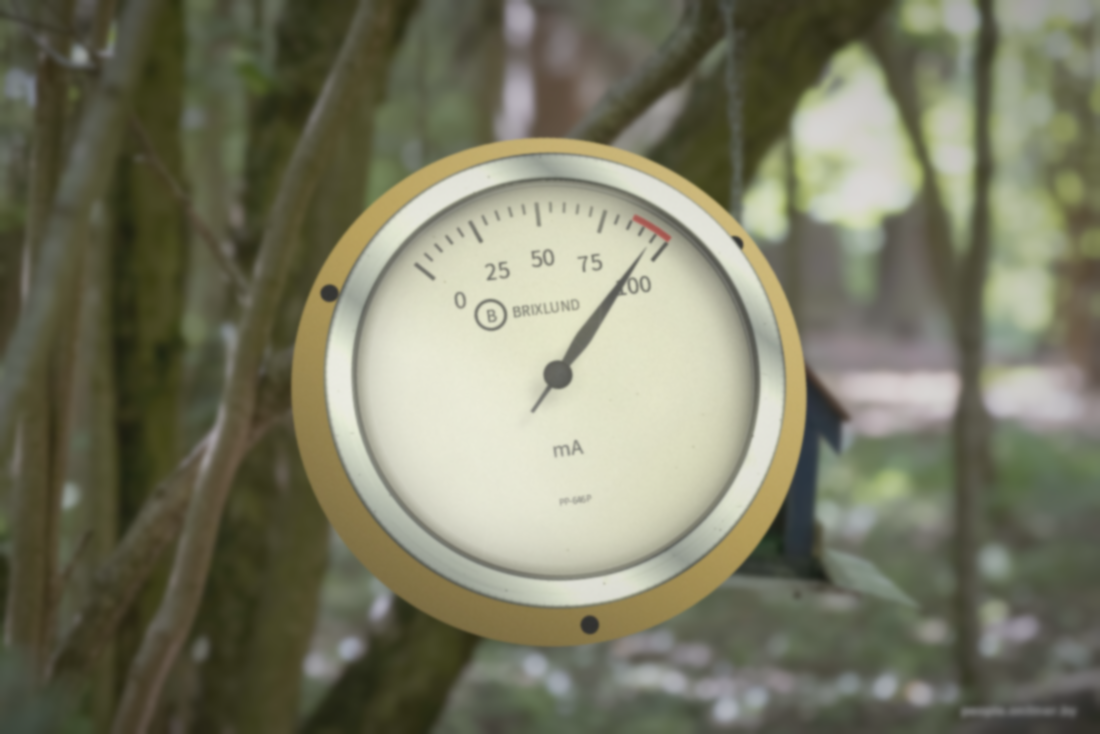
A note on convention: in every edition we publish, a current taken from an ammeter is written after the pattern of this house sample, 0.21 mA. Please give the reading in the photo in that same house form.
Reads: 95 mA
